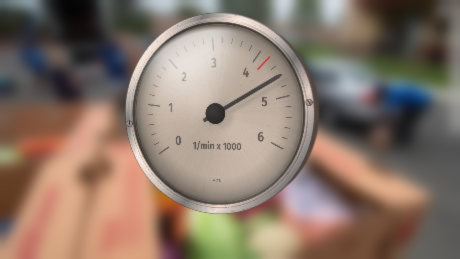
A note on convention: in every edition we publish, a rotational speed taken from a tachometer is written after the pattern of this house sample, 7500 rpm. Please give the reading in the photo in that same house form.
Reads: 4600 rpm
